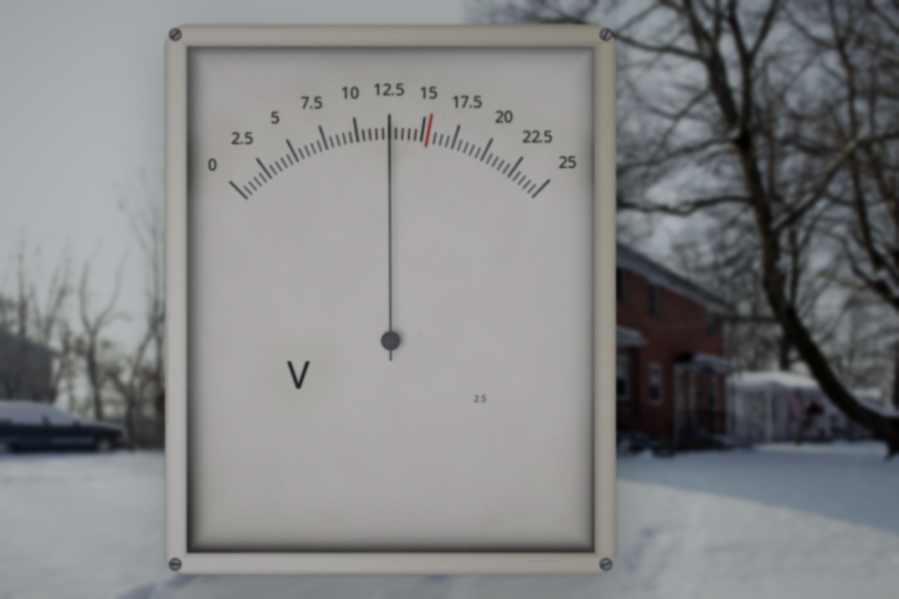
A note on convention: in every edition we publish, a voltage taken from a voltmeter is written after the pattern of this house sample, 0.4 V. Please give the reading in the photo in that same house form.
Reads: 12.5 V
